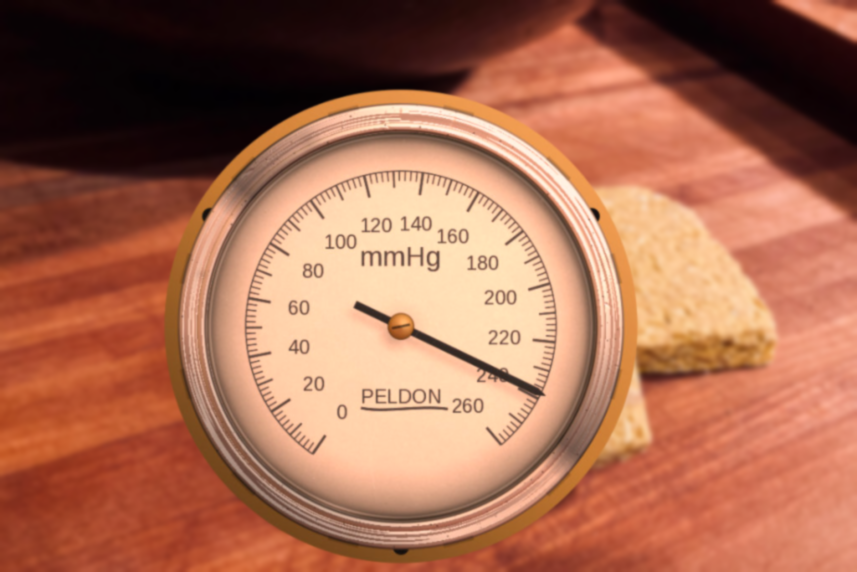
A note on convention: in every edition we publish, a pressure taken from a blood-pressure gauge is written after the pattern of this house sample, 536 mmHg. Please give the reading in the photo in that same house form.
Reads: 238 mmHg
